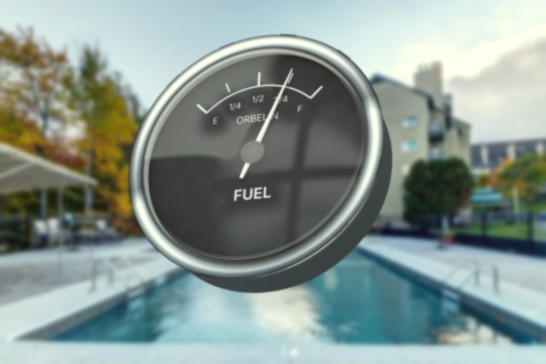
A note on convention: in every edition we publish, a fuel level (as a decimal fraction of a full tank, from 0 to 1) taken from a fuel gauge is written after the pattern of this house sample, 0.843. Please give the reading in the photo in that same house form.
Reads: 0.75
